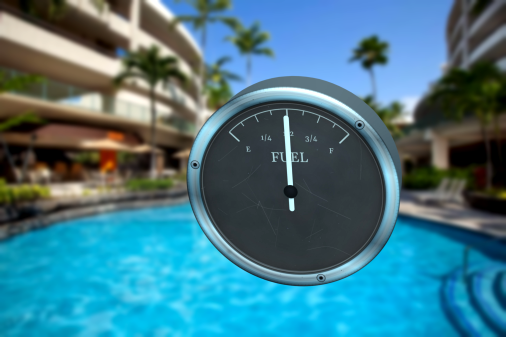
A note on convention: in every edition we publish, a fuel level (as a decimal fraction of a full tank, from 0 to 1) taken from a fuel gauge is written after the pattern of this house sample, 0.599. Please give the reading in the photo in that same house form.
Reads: 0.5
